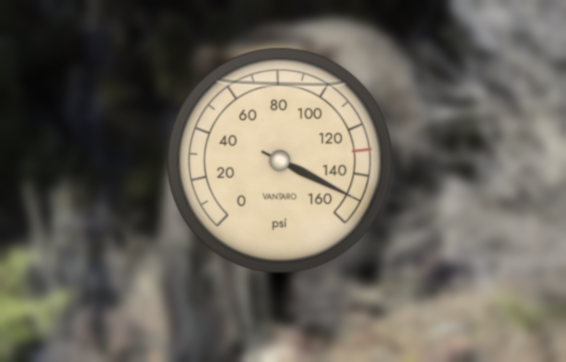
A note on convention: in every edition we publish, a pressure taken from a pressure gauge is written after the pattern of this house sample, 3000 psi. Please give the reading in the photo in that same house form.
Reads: 150 psi
